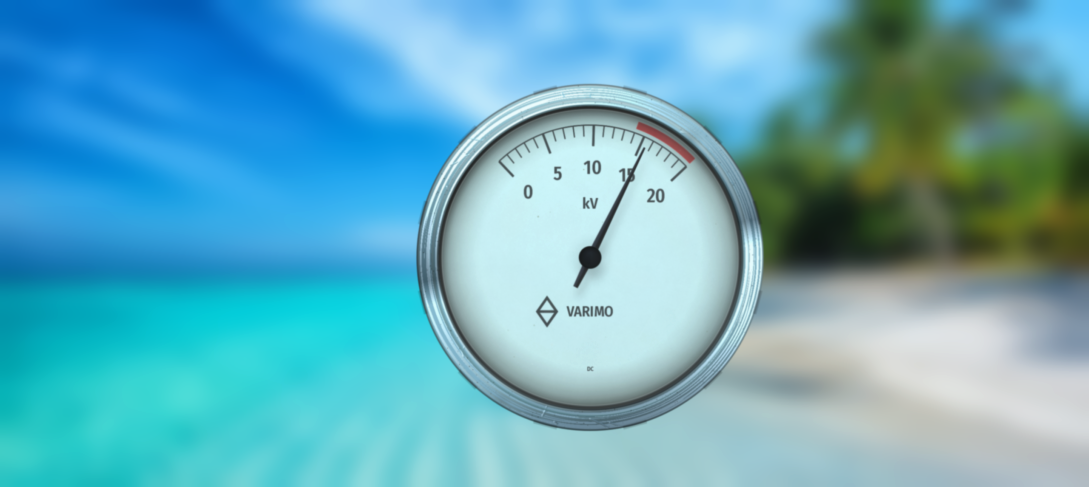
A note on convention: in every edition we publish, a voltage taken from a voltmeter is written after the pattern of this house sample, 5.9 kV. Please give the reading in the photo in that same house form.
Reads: 15.5 kV
